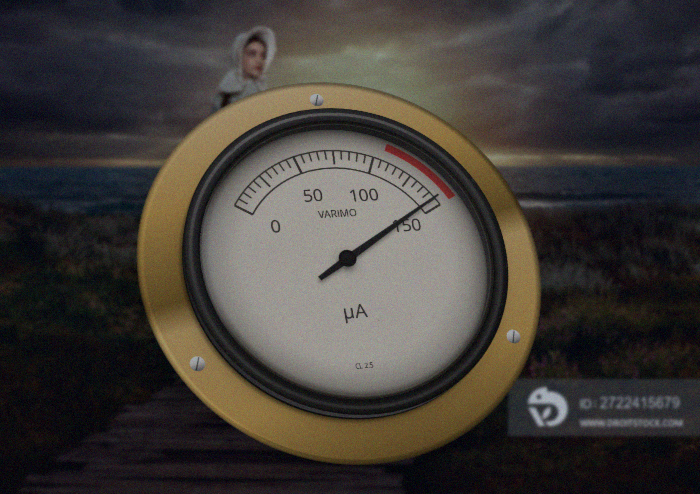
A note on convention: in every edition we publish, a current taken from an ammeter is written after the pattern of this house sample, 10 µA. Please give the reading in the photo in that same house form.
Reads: 145 µA
